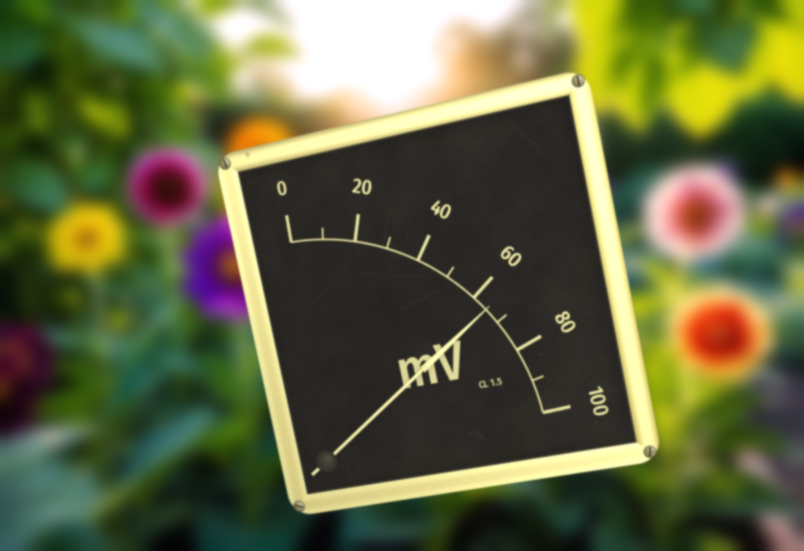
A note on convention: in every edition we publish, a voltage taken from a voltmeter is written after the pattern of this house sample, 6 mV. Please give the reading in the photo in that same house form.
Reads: 65 mV
